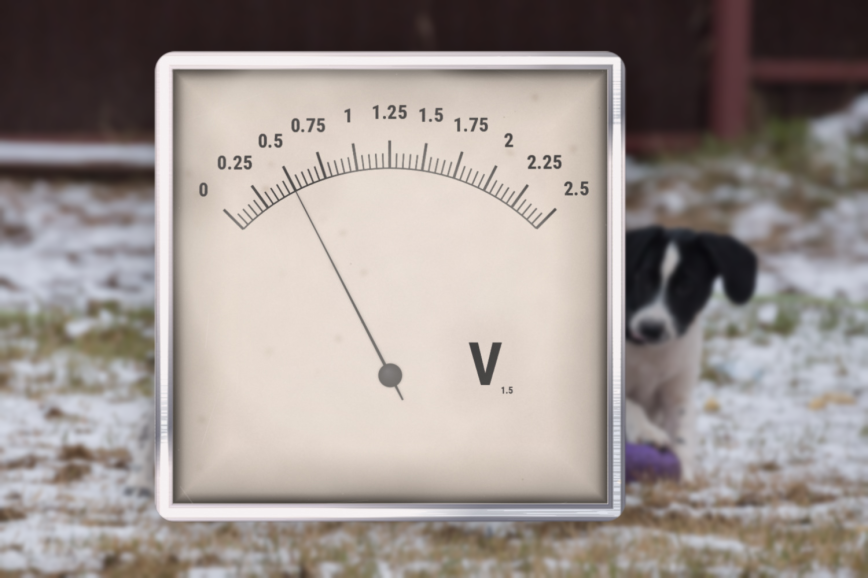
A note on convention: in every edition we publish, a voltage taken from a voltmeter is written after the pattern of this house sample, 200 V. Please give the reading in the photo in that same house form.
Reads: 0.5 V
